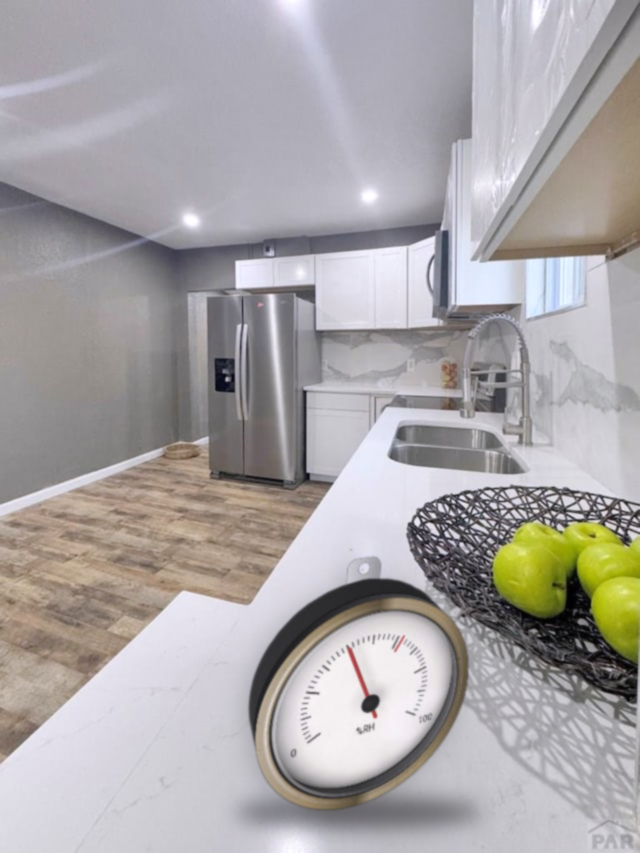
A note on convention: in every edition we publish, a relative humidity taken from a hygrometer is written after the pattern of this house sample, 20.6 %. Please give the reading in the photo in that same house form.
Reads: 40 %
